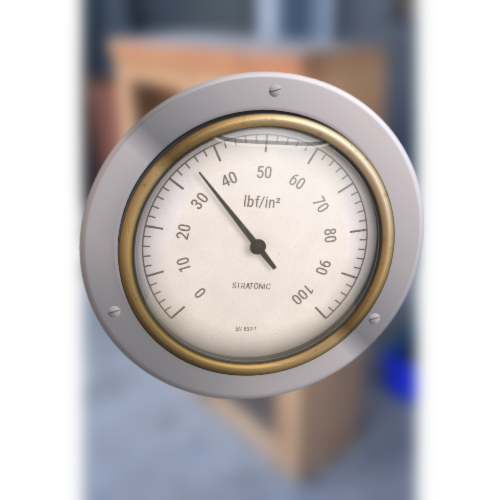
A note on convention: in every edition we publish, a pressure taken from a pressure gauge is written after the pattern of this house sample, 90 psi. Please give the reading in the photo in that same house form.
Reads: 35 psi
